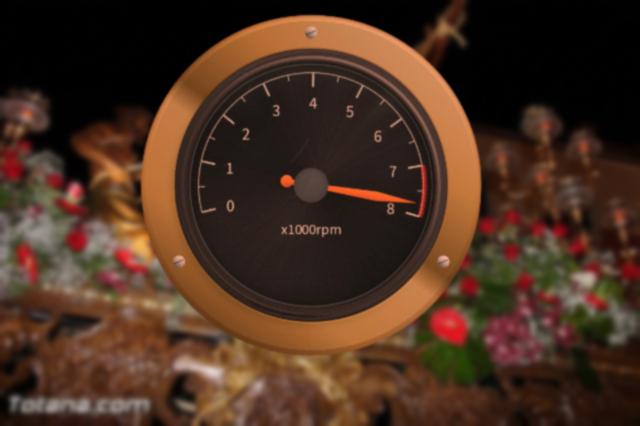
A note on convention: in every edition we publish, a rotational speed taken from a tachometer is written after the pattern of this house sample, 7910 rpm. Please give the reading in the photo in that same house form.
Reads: 7750 rpm
